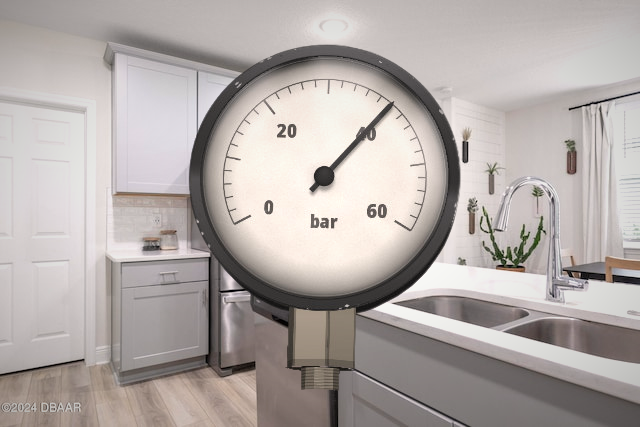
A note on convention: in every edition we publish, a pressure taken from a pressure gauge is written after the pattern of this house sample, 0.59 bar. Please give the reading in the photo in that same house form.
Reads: 40 bar
